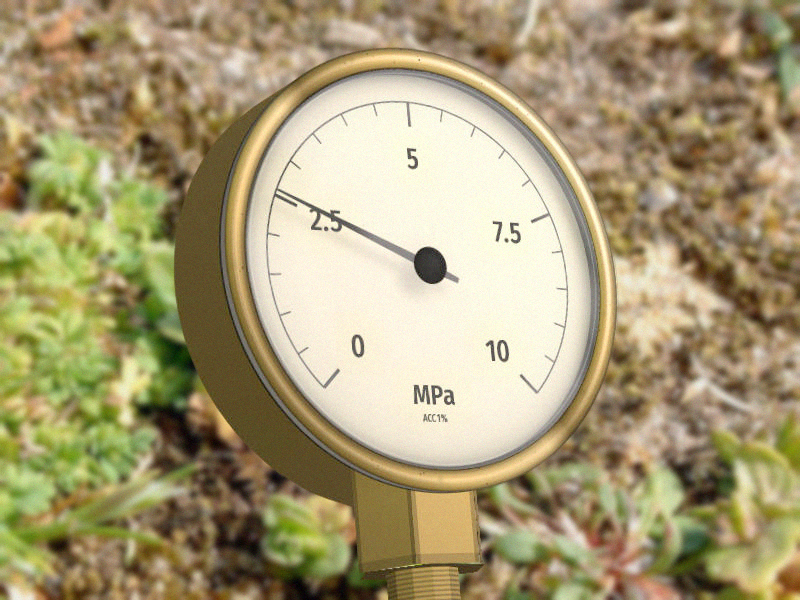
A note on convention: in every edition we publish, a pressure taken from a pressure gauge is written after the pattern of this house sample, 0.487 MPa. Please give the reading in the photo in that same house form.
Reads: 2.5 MPa
